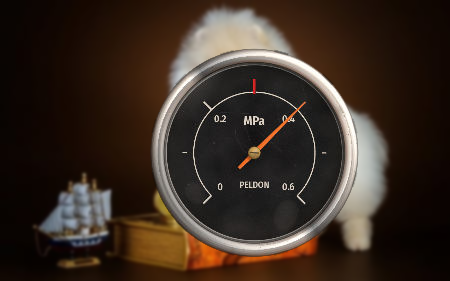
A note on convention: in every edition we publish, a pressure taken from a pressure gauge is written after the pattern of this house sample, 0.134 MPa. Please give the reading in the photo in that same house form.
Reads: 0.4 MPa
